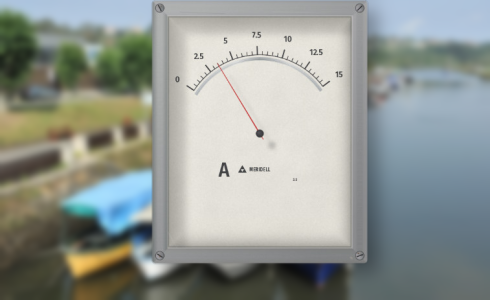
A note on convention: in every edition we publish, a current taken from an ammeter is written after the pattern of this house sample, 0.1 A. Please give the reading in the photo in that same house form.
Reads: 3.5 A
